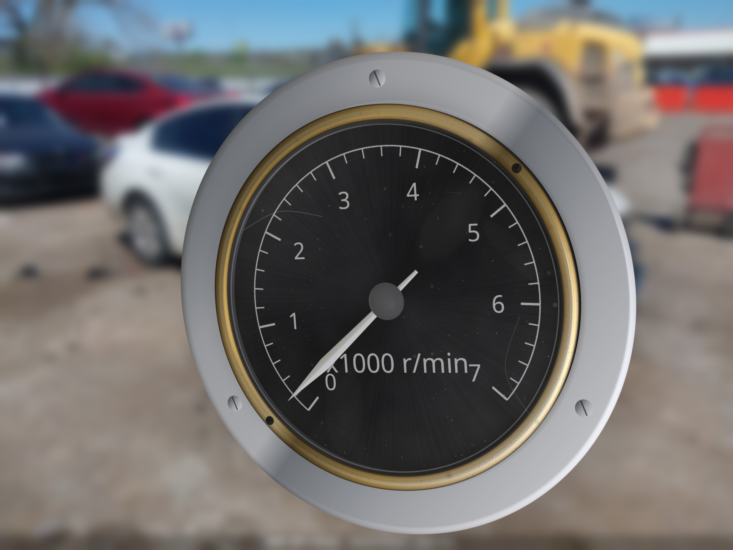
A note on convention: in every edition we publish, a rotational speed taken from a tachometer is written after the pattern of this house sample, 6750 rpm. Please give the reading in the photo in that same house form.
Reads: 200 rpm
